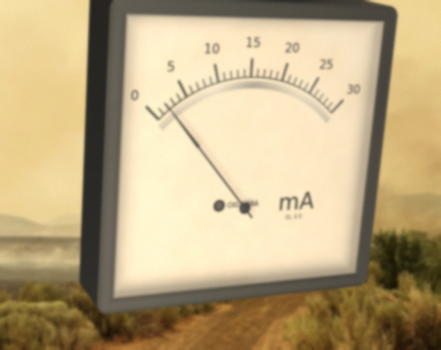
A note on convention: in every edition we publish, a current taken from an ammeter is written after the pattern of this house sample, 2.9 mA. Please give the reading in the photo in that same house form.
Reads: 2 mA
